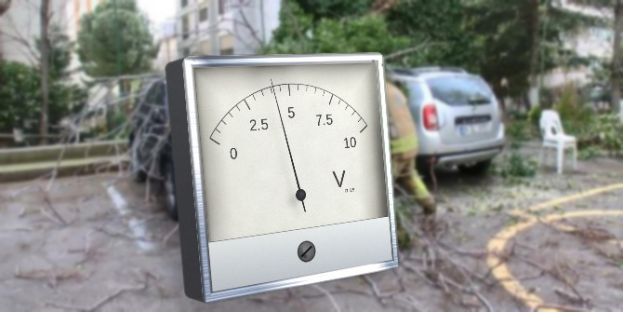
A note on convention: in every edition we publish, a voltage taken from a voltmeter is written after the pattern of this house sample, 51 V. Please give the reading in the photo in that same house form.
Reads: 4 V
